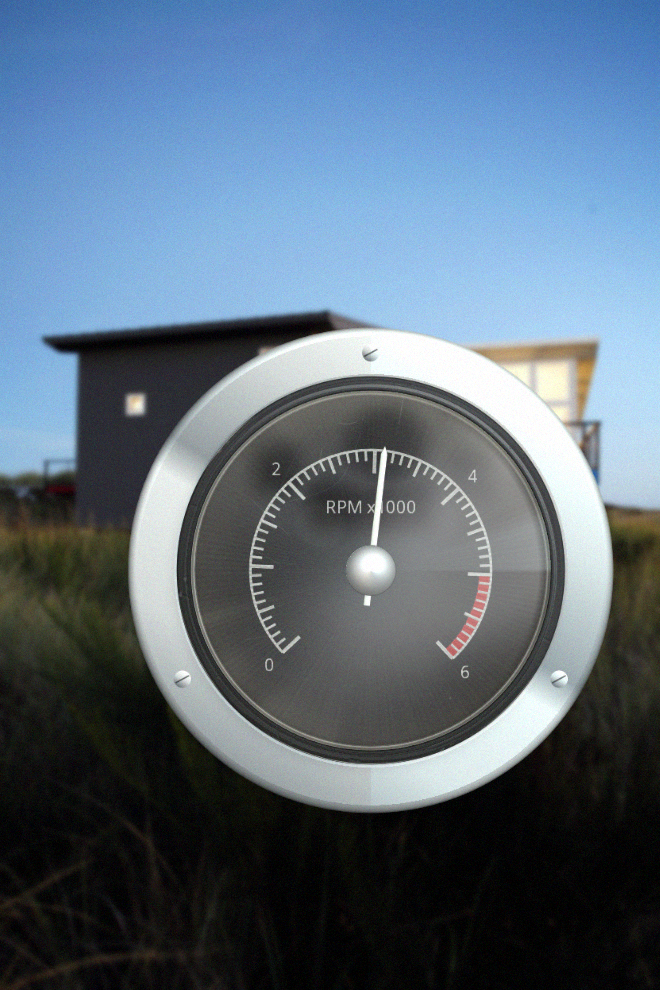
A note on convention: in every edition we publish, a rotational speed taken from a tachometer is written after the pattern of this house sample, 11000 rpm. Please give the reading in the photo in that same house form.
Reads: 3100 rpm
